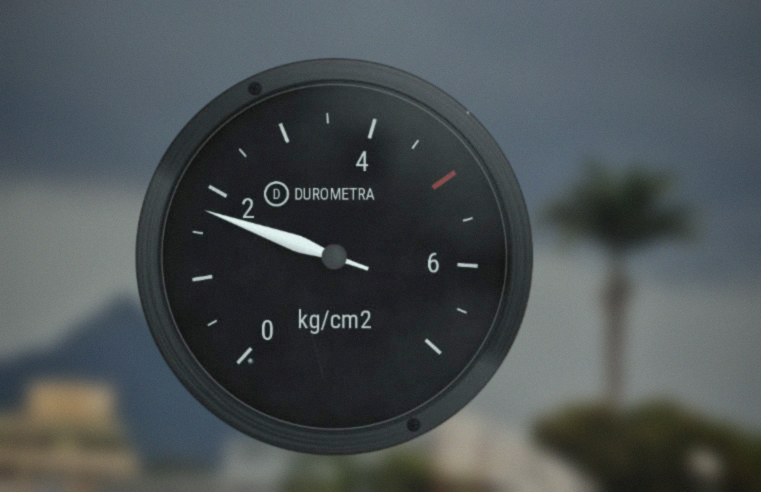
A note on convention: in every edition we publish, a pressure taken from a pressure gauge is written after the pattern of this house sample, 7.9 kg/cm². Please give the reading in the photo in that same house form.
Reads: 1.75 kg/cm²
